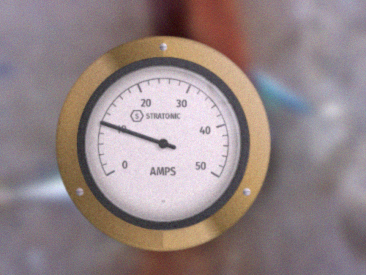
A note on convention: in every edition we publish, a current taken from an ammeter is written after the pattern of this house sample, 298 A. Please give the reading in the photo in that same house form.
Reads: 10 A
